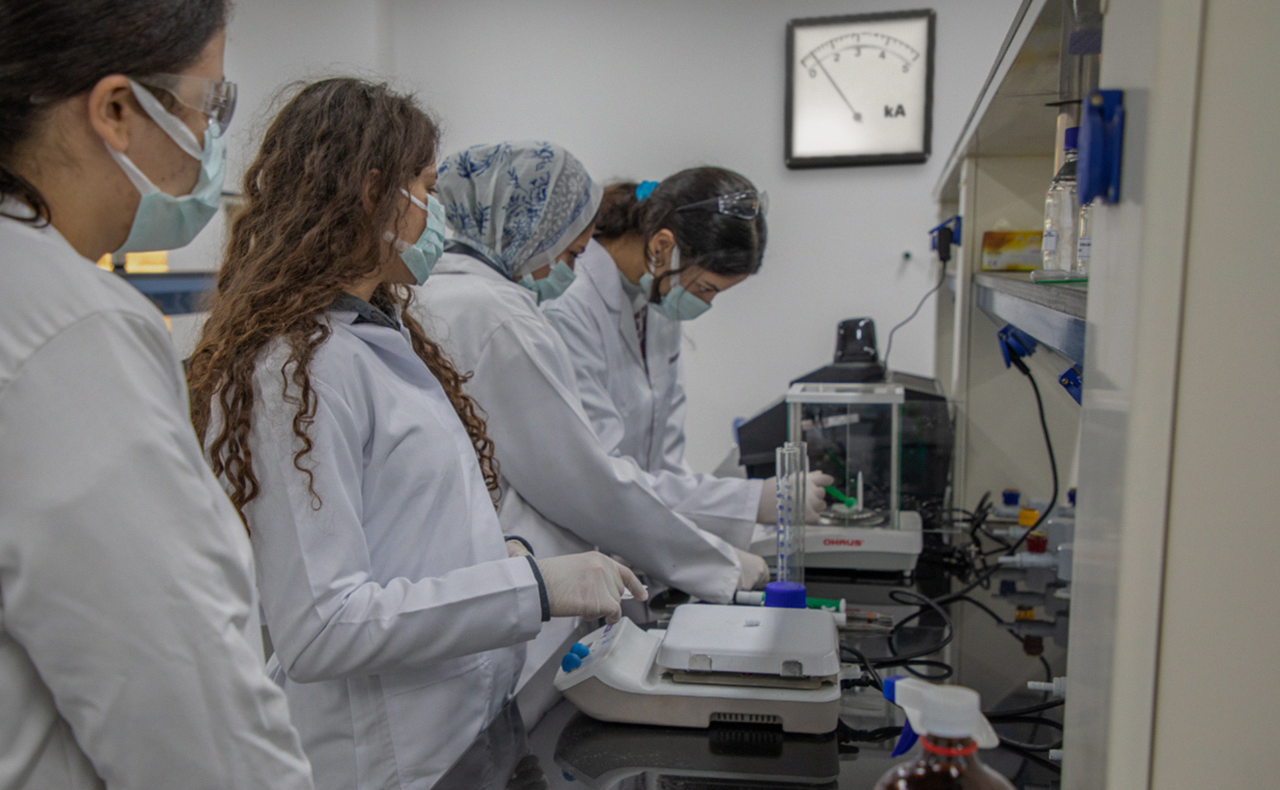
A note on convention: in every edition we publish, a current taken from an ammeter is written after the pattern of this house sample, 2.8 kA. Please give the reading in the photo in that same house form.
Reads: 1 kA
